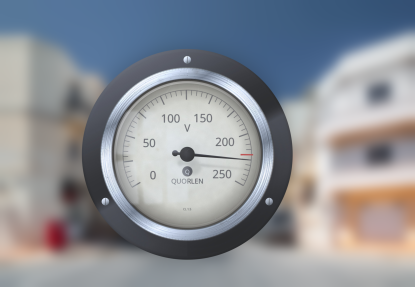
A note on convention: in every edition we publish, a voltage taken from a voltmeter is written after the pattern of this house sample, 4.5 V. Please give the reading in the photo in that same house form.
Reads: 225 V
